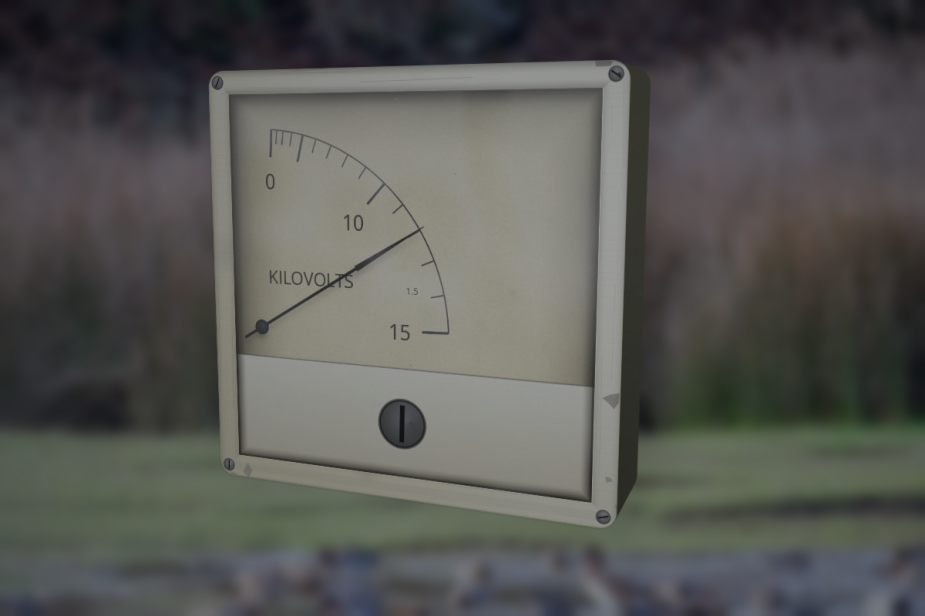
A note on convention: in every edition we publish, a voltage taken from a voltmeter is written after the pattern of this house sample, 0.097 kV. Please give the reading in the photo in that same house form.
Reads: 12 kV
